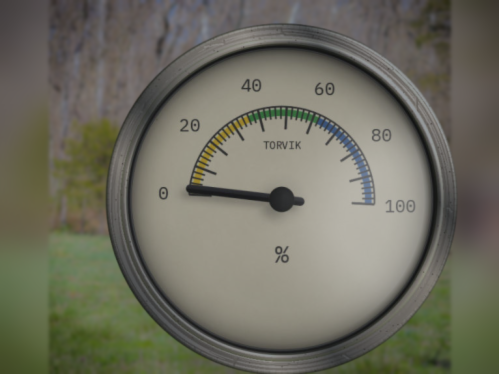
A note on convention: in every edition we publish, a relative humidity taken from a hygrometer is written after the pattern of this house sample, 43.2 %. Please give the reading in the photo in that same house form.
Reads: 2 %
